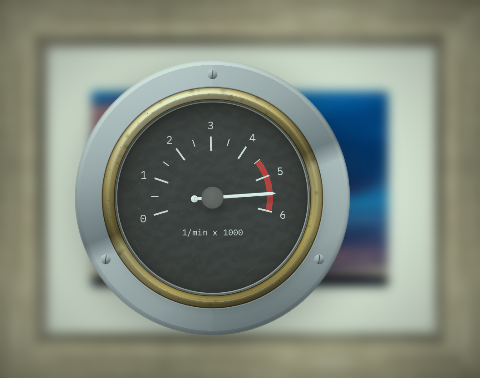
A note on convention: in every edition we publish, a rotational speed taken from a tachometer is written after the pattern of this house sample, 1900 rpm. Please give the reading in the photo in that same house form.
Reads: 5500 rpm
